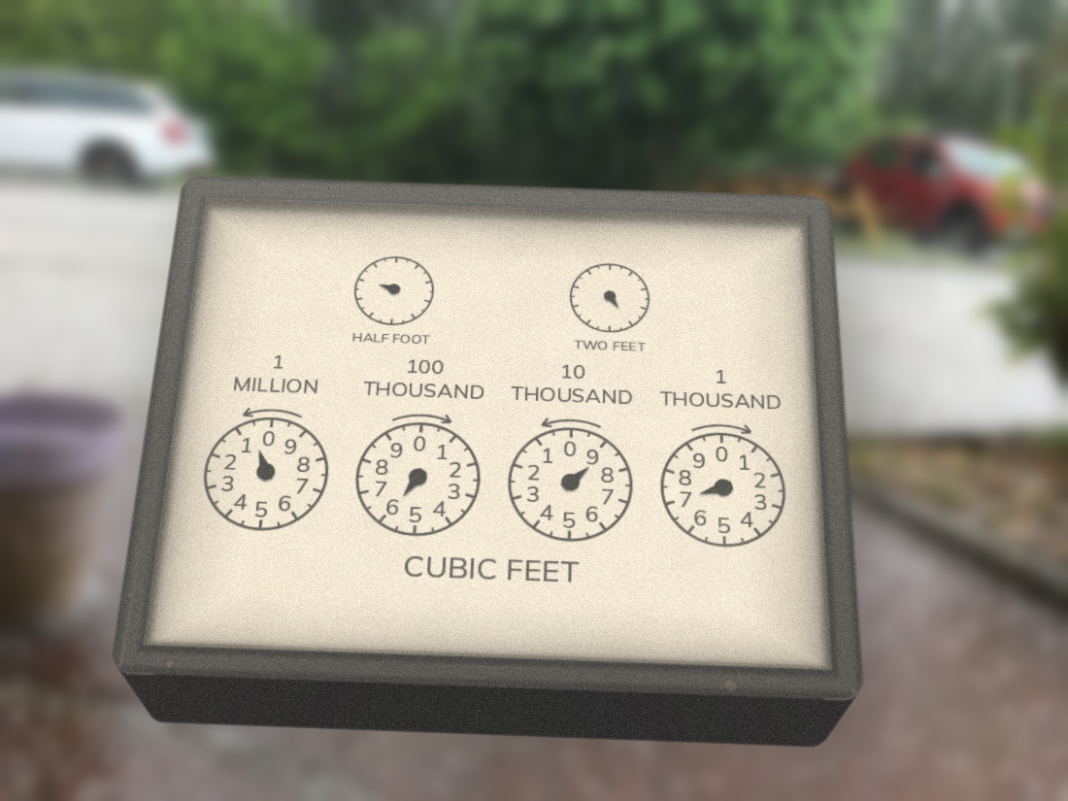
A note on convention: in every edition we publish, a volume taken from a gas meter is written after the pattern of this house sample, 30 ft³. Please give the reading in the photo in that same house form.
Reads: 58700 ft³
